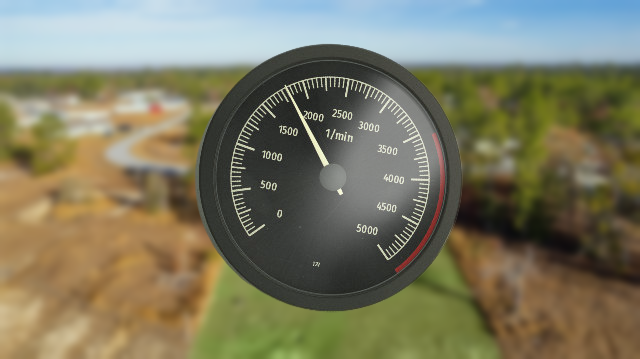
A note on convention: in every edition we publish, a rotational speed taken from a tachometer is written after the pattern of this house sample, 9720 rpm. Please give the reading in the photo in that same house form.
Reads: 1800 rpm
